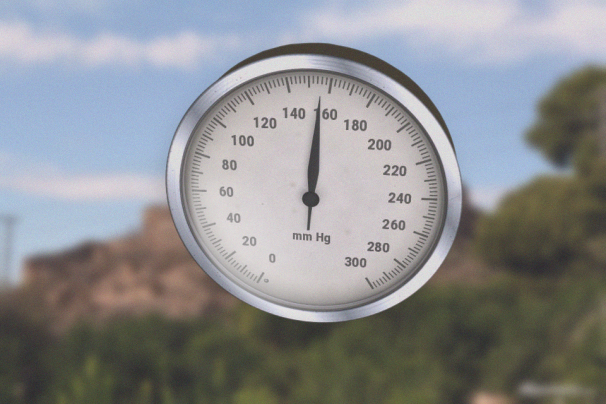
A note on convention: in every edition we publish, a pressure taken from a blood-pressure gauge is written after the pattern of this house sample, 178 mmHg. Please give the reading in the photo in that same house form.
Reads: 156 mmHg
